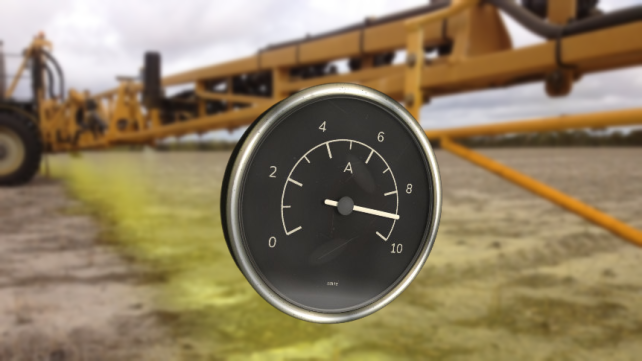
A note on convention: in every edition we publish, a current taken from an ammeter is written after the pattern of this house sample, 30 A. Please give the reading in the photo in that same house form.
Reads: 9 A
